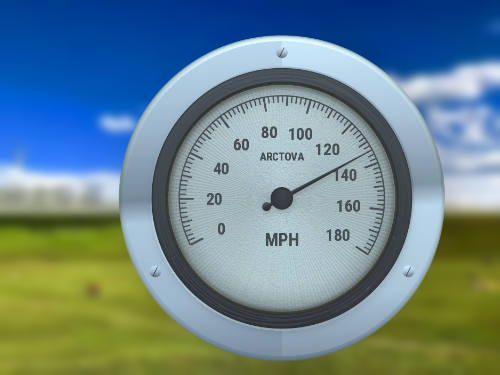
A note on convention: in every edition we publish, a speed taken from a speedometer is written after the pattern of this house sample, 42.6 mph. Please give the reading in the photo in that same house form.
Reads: 134 mph
